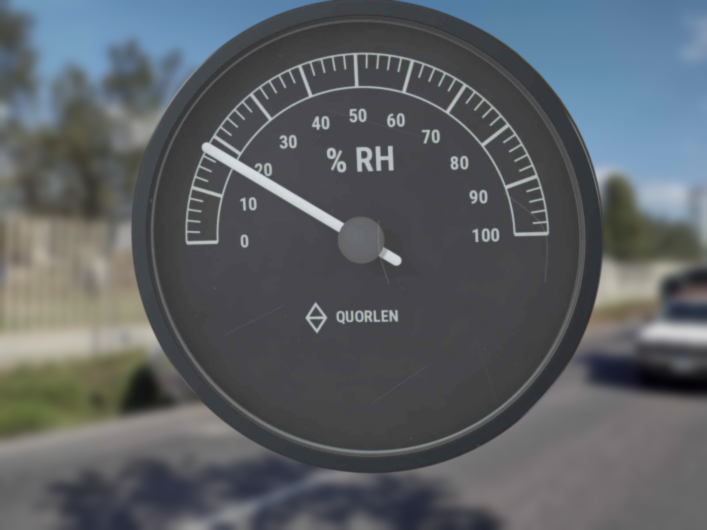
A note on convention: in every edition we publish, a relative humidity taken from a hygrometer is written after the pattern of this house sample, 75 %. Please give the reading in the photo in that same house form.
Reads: 18 %
